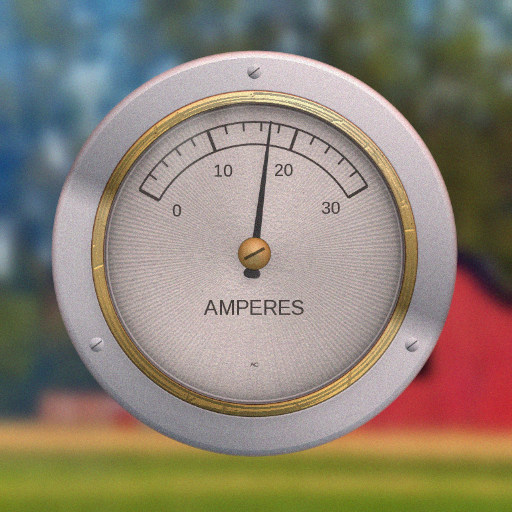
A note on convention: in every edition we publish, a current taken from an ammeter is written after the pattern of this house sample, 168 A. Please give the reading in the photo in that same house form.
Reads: 17 A
